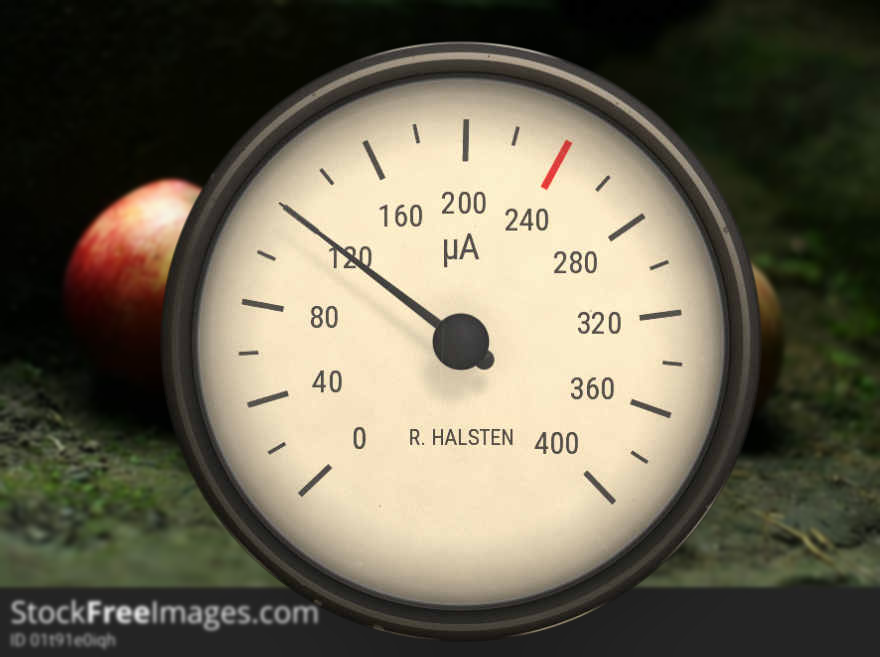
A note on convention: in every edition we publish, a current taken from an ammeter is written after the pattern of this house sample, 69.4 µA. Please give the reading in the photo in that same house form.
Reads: 120 µA
